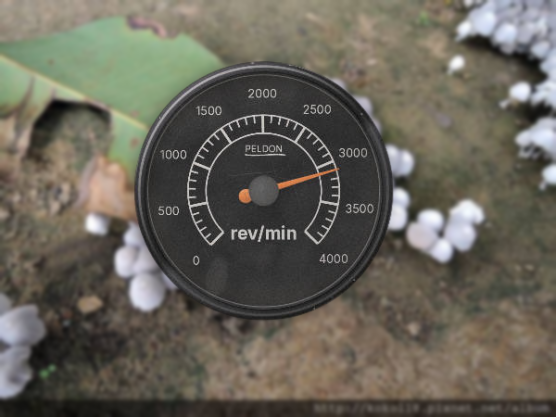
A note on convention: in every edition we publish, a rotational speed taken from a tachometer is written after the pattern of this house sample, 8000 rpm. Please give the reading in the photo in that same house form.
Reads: 3100 rpm
